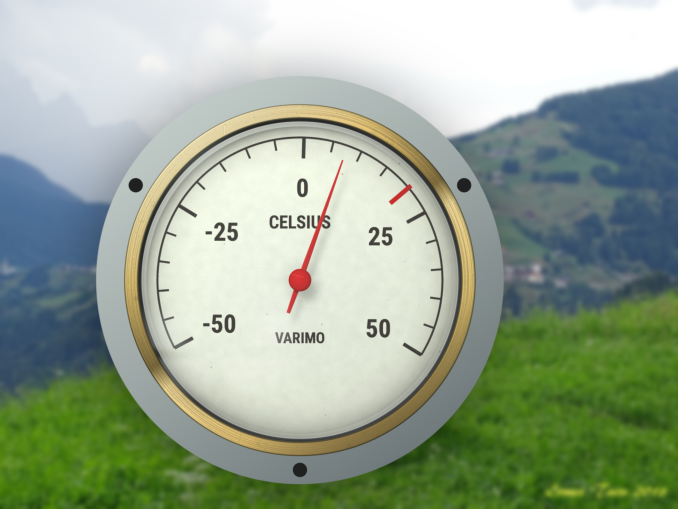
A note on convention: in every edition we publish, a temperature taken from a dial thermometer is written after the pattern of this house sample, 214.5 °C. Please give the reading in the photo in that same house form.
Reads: 7.5 °C
